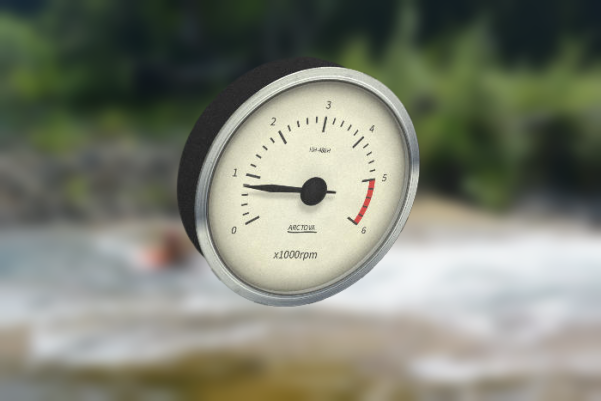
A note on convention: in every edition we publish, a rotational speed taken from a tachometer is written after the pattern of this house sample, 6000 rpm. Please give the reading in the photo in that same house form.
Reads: 800 rpm
